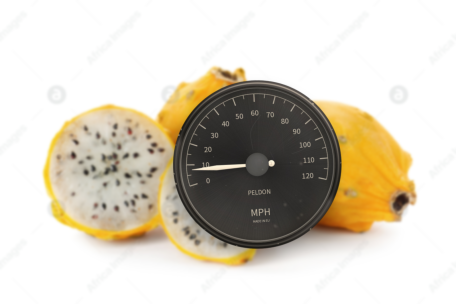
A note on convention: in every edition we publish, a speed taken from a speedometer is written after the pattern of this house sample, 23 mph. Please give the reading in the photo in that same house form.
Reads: 7.5 mph
